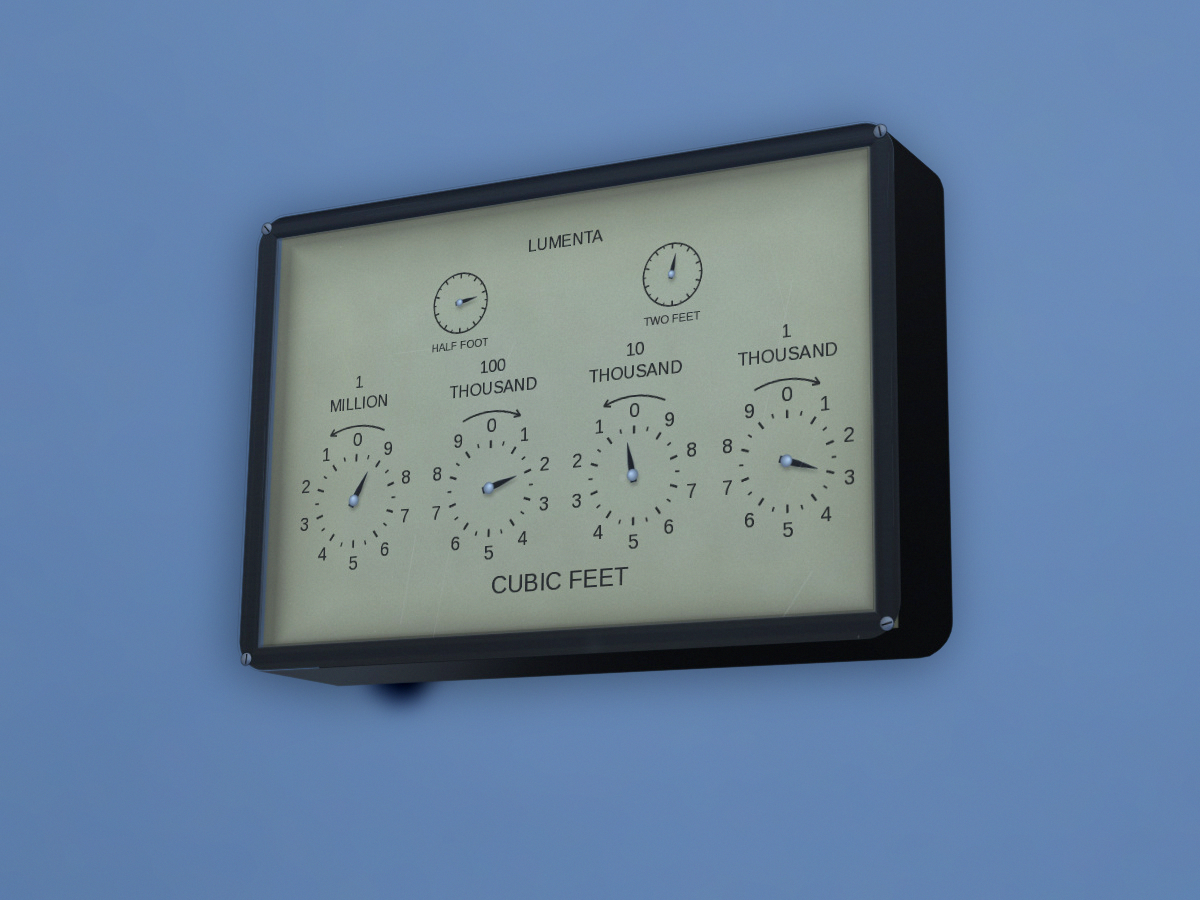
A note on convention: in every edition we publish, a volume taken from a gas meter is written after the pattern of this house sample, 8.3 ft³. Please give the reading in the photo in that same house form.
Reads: 920300 ft³
